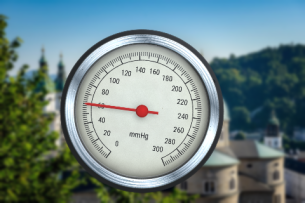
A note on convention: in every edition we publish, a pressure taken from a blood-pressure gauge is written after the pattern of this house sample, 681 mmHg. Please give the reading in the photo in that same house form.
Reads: 60 mmHg
